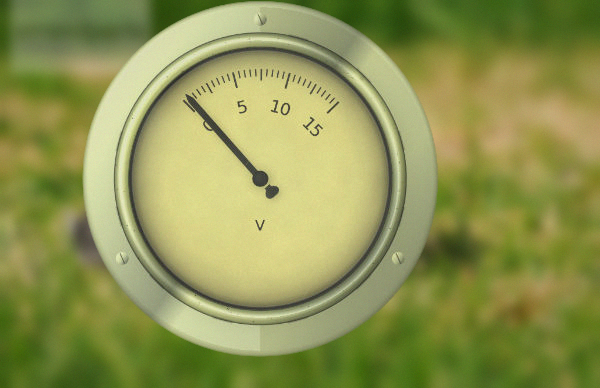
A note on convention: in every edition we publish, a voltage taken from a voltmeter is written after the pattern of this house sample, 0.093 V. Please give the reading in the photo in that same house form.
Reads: 0.5 V
